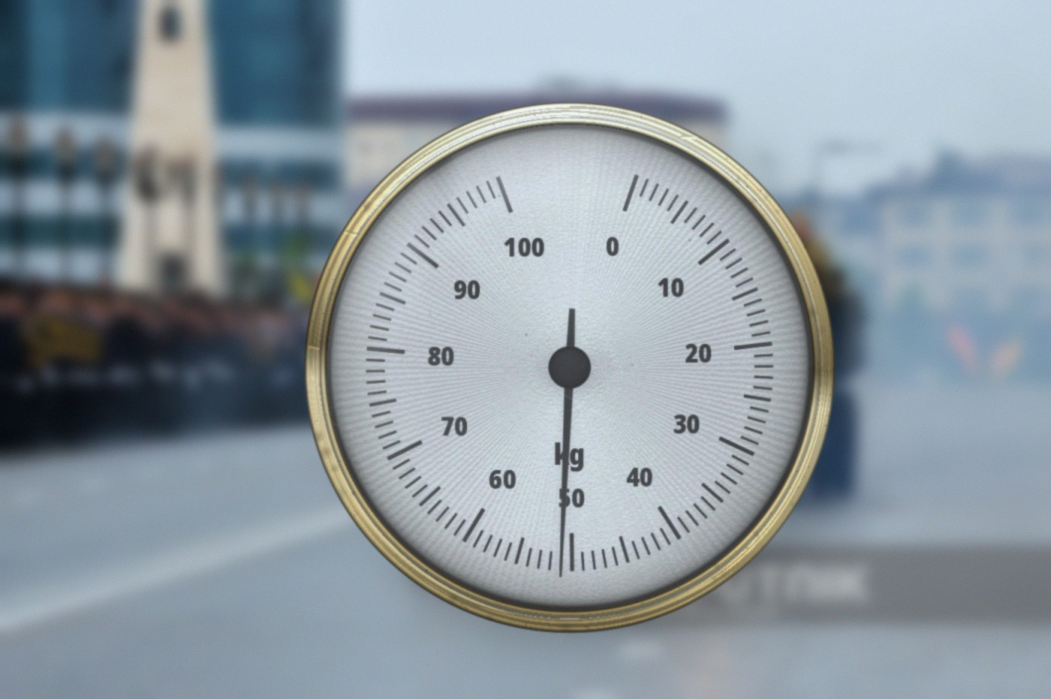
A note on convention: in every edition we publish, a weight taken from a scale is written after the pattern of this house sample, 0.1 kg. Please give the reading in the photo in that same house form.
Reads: 51 kg
